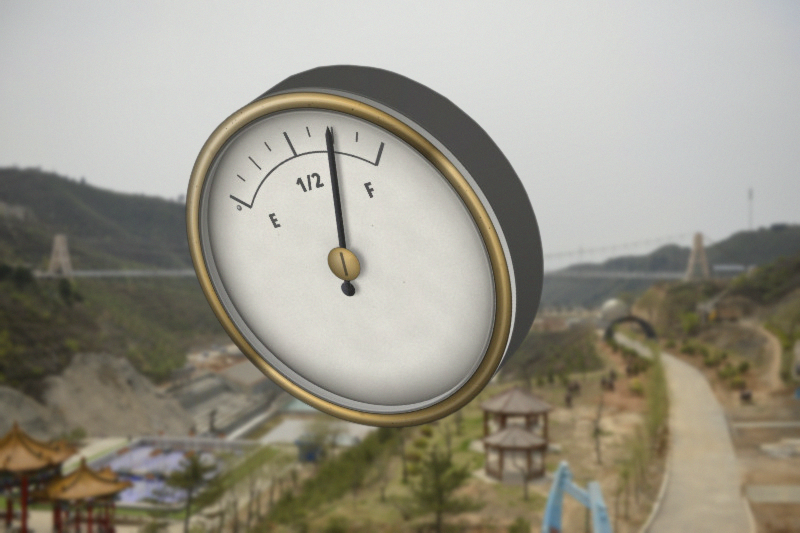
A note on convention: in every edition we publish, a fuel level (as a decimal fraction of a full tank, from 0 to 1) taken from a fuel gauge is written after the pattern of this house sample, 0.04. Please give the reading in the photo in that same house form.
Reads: 0.75
